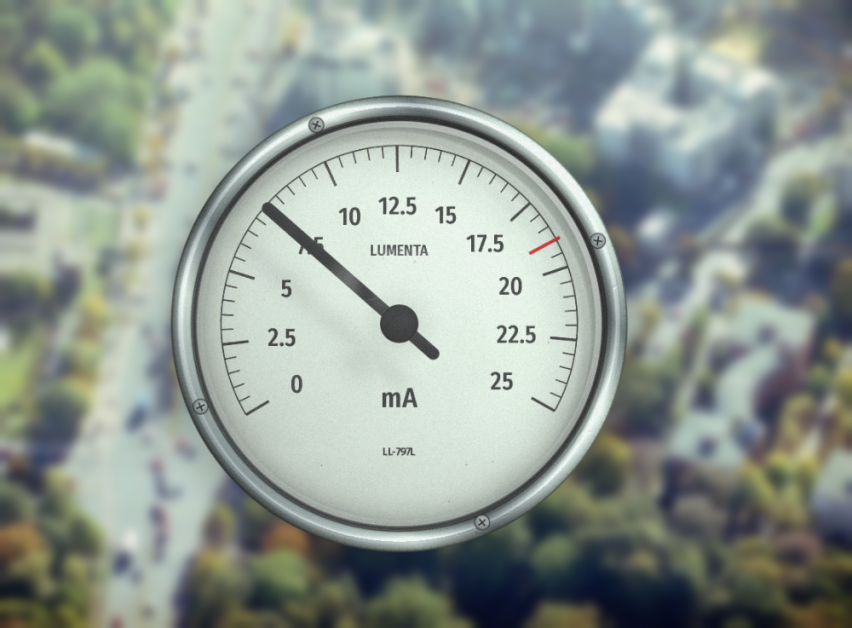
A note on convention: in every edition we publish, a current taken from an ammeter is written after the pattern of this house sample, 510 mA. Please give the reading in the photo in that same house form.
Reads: 7.5 mA
